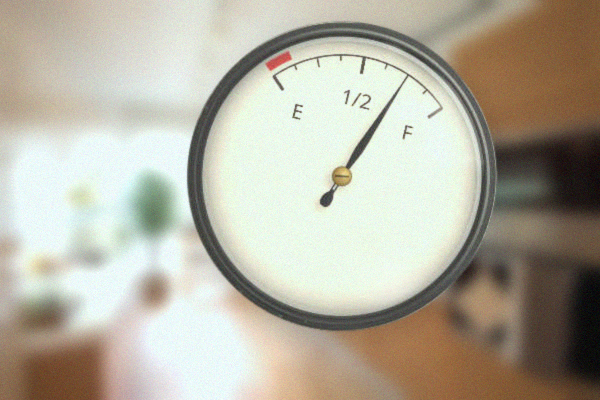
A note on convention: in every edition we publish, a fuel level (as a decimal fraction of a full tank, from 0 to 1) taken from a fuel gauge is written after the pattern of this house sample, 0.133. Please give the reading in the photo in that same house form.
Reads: 0.75
